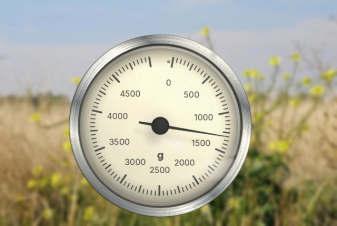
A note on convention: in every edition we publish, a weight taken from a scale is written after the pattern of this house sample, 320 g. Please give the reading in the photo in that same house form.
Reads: 1300 g
